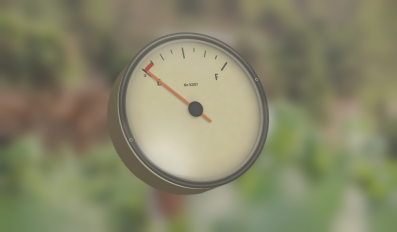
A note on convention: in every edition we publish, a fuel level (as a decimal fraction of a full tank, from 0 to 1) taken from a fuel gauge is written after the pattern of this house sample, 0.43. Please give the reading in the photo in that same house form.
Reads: 0
